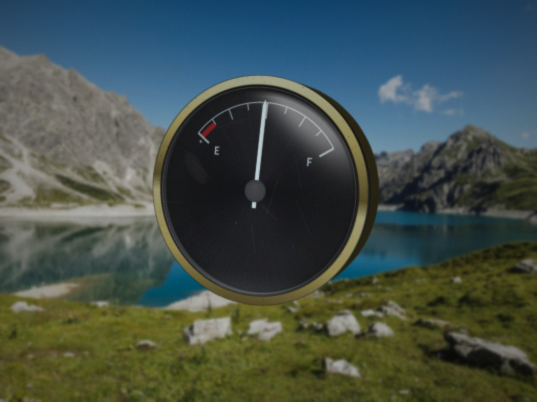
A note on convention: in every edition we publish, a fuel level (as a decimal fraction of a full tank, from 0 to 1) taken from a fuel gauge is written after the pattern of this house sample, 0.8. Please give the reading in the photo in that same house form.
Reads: 0.5
